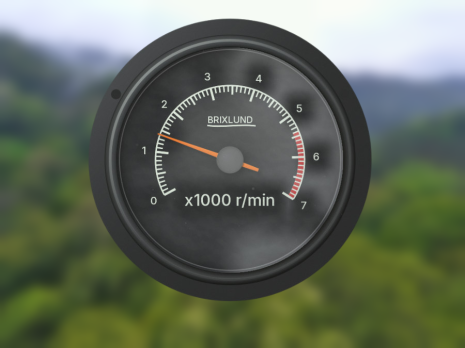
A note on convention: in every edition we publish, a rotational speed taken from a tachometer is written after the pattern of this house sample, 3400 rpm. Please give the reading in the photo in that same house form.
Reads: 1400 rpm
